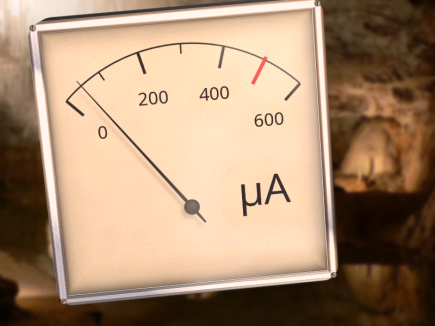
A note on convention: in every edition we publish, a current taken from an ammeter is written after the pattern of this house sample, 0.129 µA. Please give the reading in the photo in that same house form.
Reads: 50 µA
